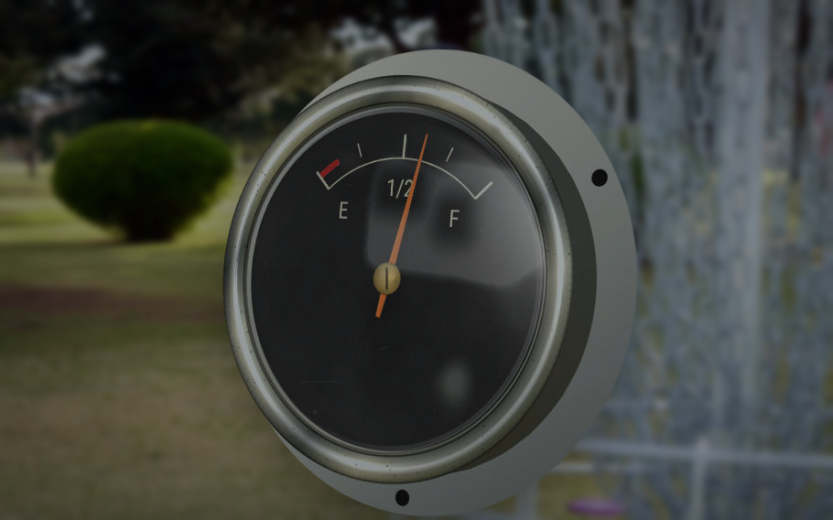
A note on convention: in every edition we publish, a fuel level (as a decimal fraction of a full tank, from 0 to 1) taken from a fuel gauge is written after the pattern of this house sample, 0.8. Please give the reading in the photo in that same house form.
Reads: 0.625
